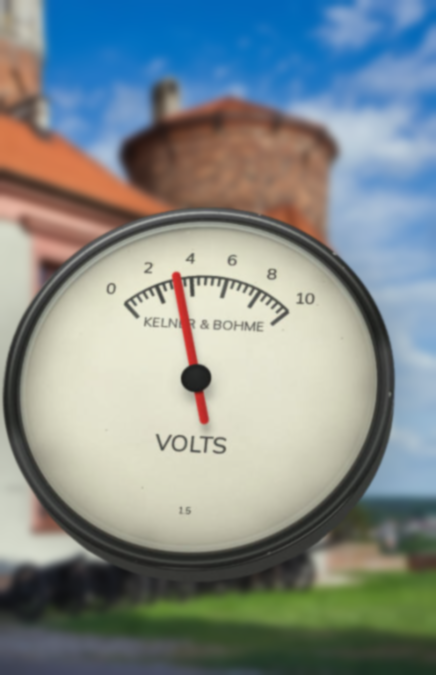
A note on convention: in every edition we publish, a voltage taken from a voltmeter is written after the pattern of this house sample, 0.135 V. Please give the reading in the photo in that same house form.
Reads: 3.2 V
